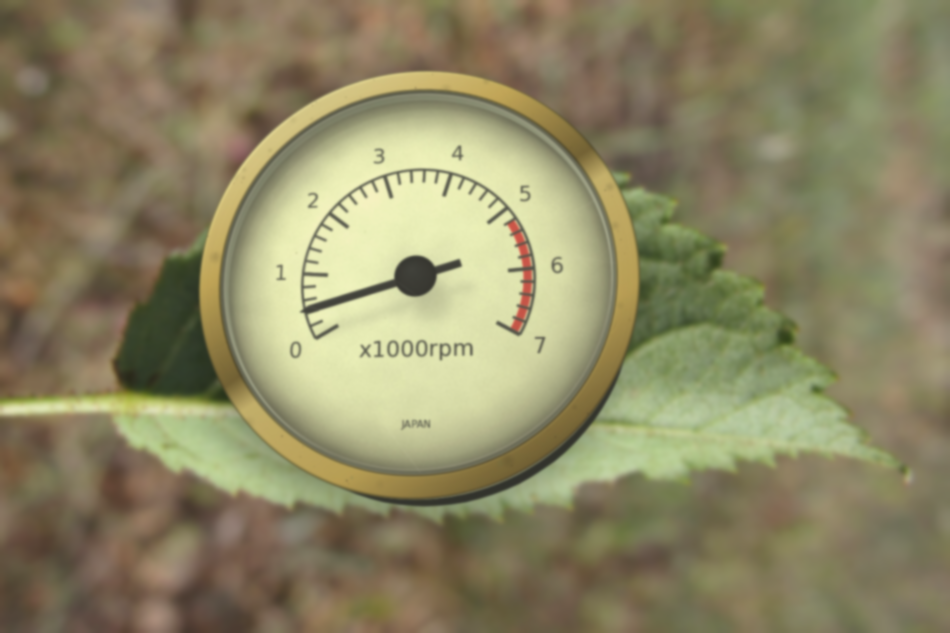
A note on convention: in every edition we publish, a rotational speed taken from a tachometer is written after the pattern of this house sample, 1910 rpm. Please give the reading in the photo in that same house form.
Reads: 400 rpm
